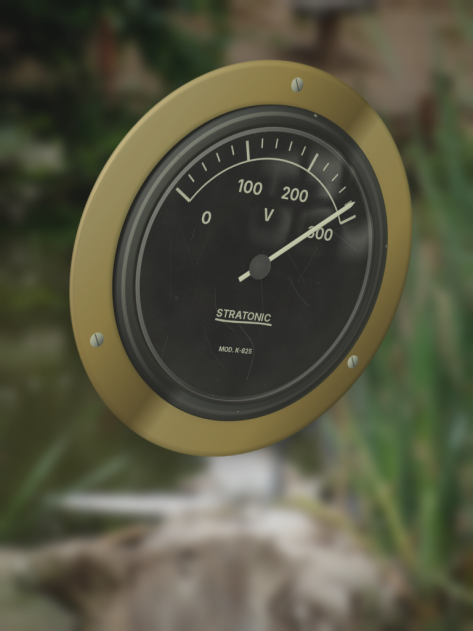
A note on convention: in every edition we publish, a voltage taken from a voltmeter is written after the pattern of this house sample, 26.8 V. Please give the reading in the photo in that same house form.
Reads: 280 V
